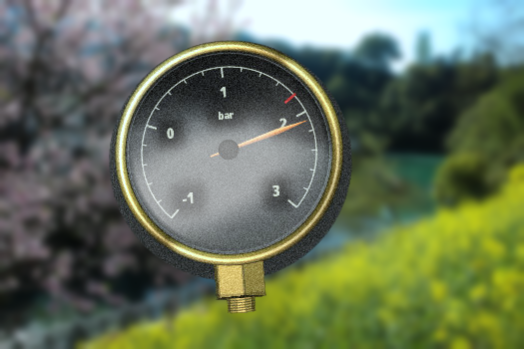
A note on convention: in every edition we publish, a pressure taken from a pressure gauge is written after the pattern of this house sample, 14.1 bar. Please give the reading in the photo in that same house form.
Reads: 2.1 bar
